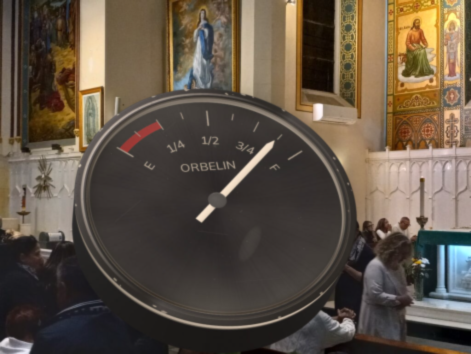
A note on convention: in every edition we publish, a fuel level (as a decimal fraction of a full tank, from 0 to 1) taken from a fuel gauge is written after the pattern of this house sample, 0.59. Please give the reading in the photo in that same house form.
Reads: 0.875
